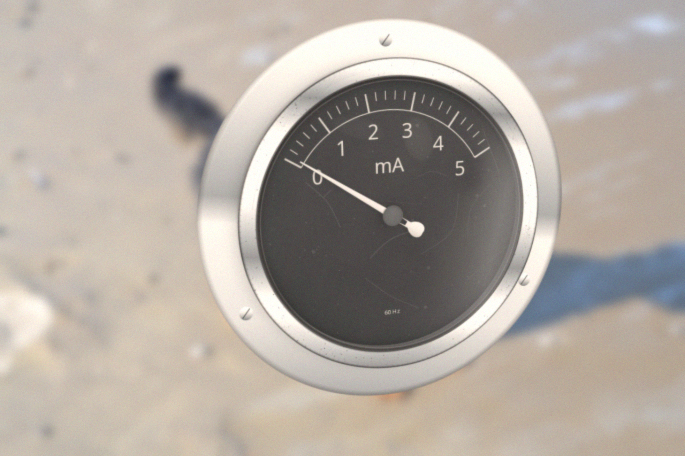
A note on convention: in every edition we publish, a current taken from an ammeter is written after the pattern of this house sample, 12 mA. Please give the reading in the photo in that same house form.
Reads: 0.1 mA
